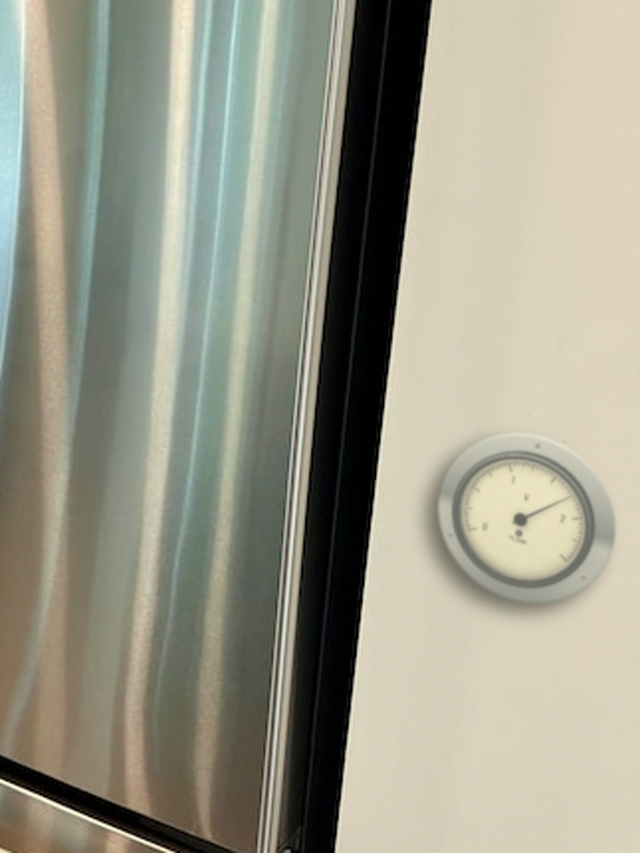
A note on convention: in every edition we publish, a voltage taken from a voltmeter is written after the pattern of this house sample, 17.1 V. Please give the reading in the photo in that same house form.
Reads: 1.75 V
